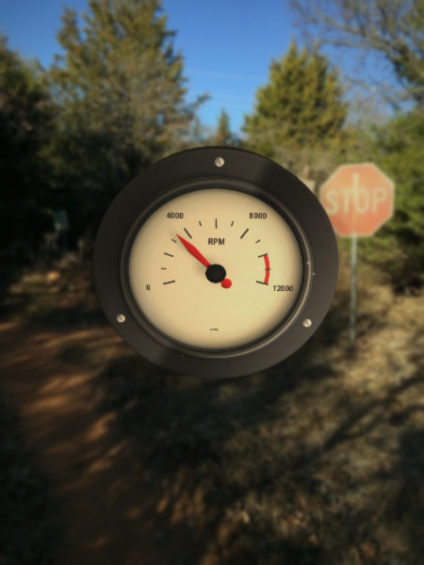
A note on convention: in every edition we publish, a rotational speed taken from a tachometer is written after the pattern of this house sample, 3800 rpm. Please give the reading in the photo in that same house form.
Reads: 3500 rpm
